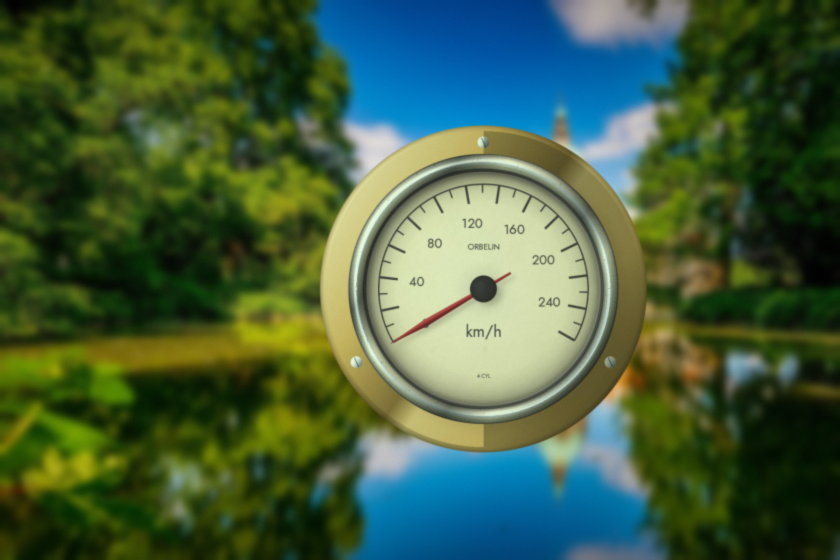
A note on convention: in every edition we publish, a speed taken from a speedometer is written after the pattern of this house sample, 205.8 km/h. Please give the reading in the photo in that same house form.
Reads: 0 km/h
